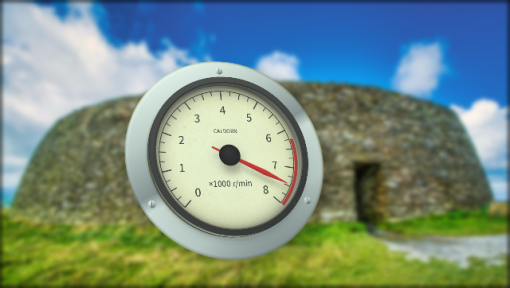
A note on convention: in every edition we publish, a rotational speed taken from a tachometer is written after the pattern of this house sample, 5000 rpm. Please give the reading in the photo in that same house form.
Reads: 7500 rpm
